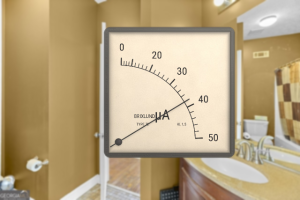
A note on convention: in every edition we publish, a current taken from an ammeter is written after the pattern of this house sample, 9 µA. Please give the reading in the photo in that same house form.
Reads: 38 µA
